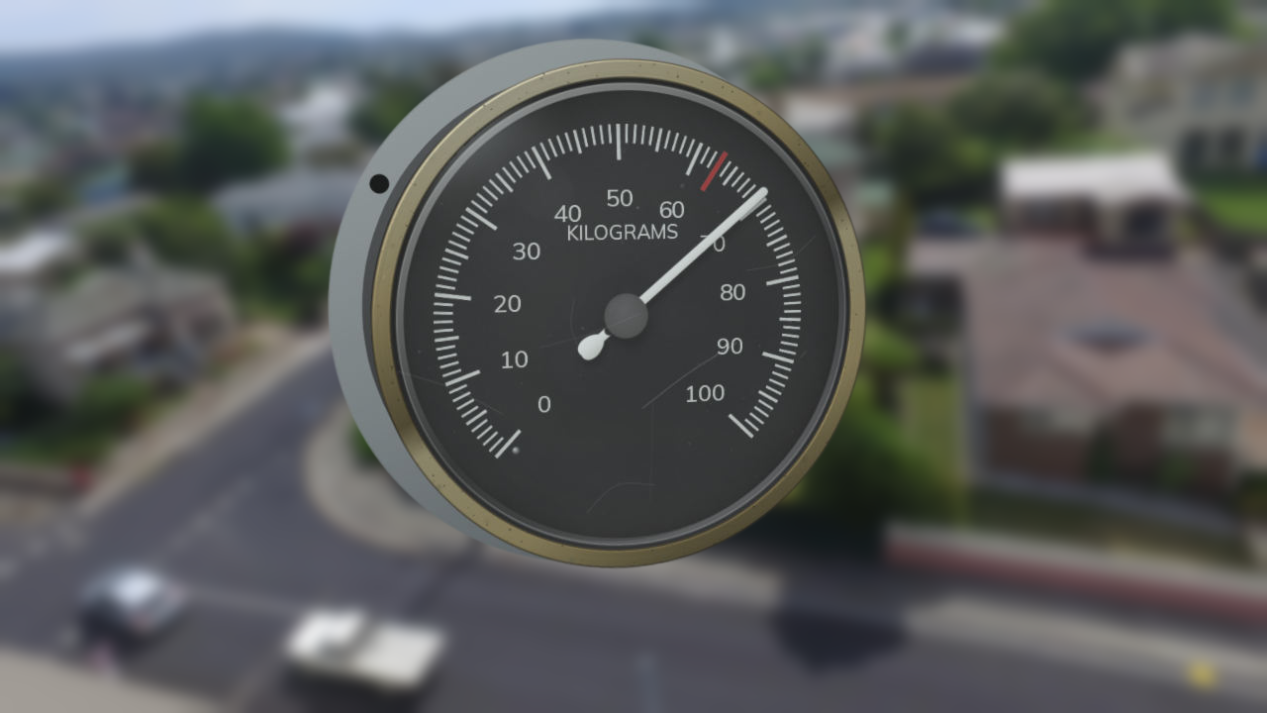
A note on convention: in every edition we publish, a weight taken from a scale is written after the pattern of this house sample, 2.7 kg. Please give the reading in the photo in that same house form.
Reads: 69 kg
